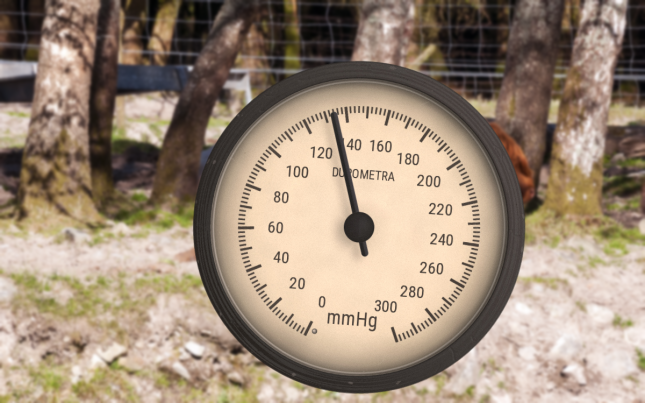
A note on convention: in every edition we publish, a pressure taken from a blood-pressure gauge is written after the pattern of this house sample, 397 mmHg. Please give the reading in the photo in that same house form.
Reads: 134 mmHg
